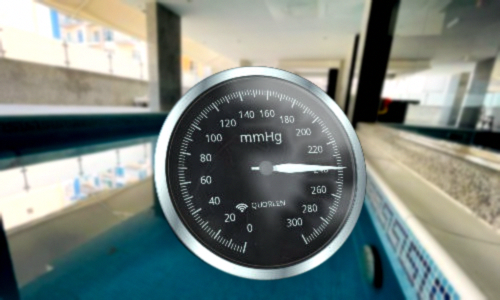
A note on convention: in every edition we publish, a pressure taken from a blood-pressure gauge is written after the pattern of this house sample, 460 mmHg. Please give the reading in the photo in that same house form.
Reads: 240 mmHg
